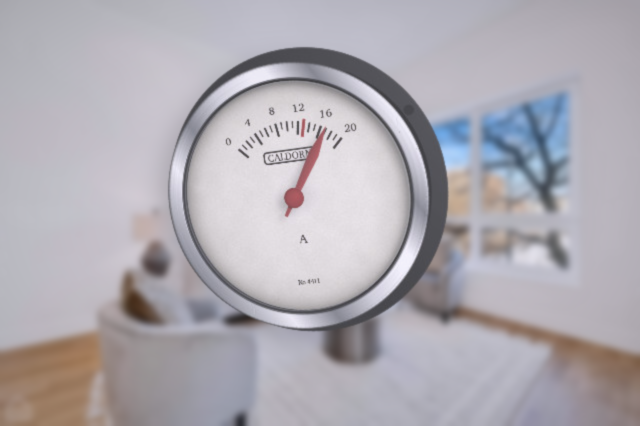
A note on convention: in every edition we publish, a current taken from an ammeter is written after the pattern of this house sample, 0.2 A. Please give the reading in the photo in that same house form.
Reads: 17 A
